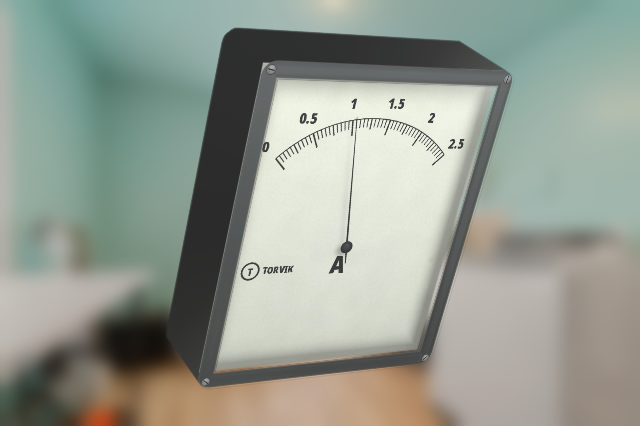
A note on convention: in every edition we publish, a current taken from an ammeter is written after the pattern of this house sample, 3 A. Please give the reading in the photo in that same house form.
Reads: 1 A
